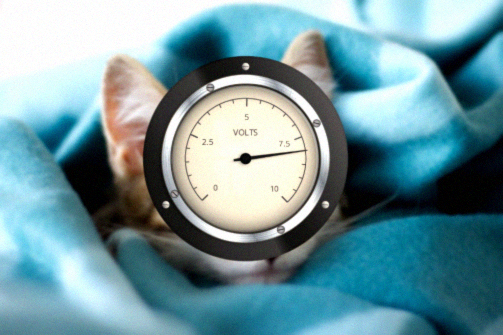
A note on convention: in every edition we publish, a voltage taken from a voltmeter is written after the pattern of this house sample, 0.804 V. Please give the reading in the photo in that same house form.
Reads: 8 V
